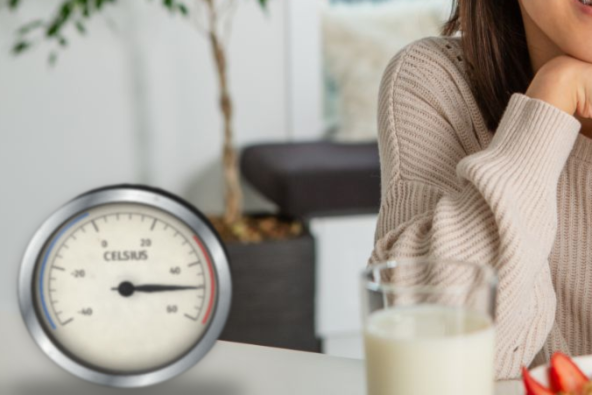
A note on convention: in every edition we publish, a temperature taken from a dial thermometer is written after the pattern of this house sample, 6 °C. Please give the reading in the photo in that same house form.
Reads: 48 °C
